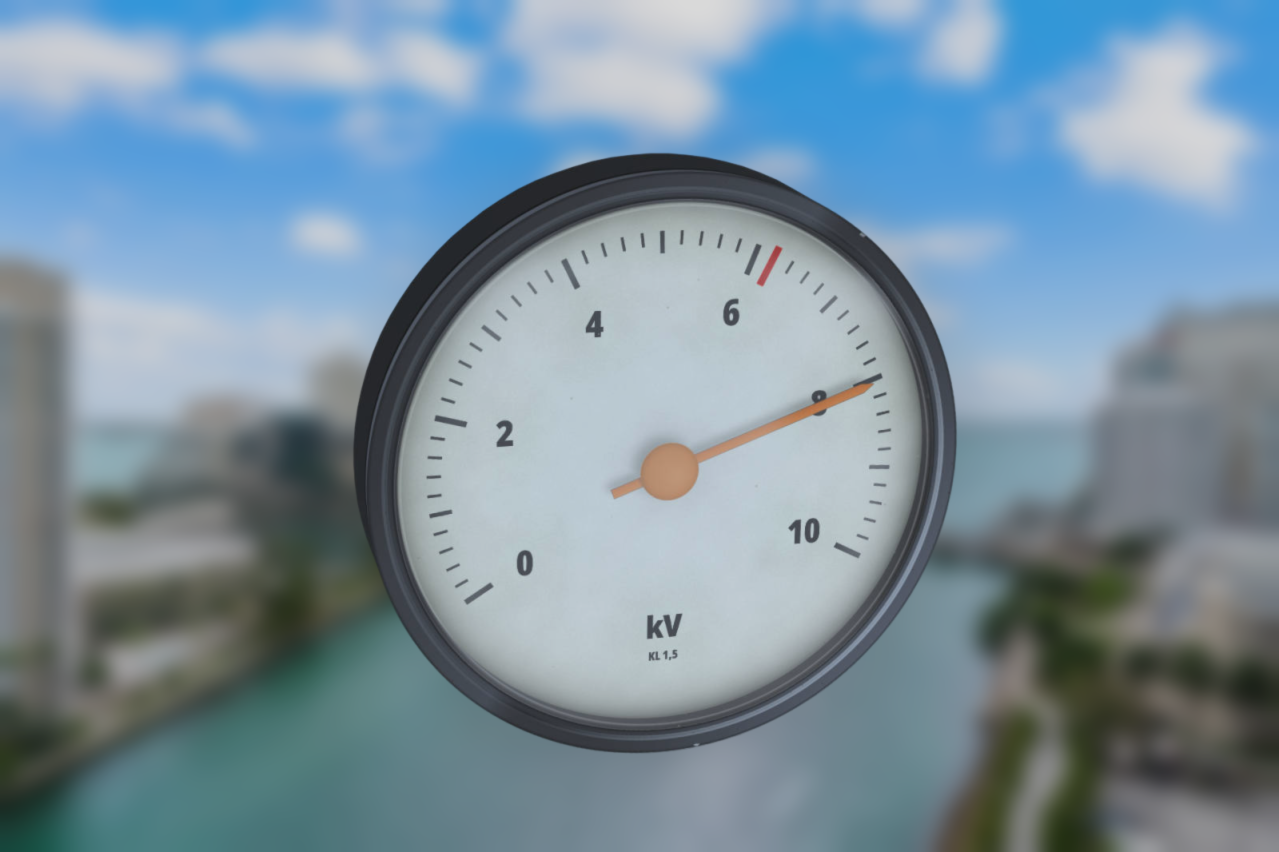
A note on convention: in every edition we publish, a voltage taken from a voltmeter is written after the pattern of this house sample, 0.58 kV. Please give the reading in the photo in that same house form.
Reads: 8 kV
